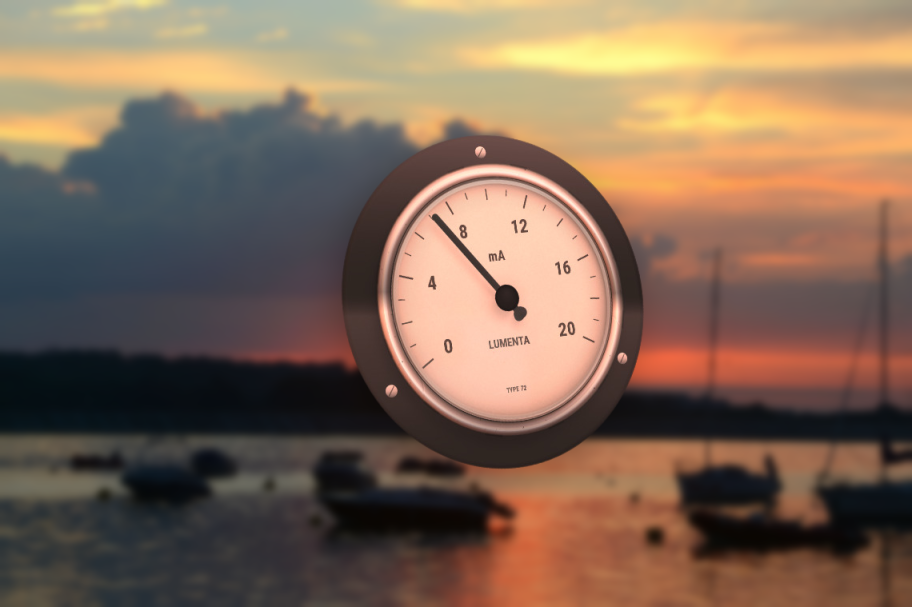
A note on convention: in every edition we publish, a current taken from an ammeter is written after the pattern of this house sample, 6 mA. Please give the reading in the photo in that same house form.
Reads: 7 mA
